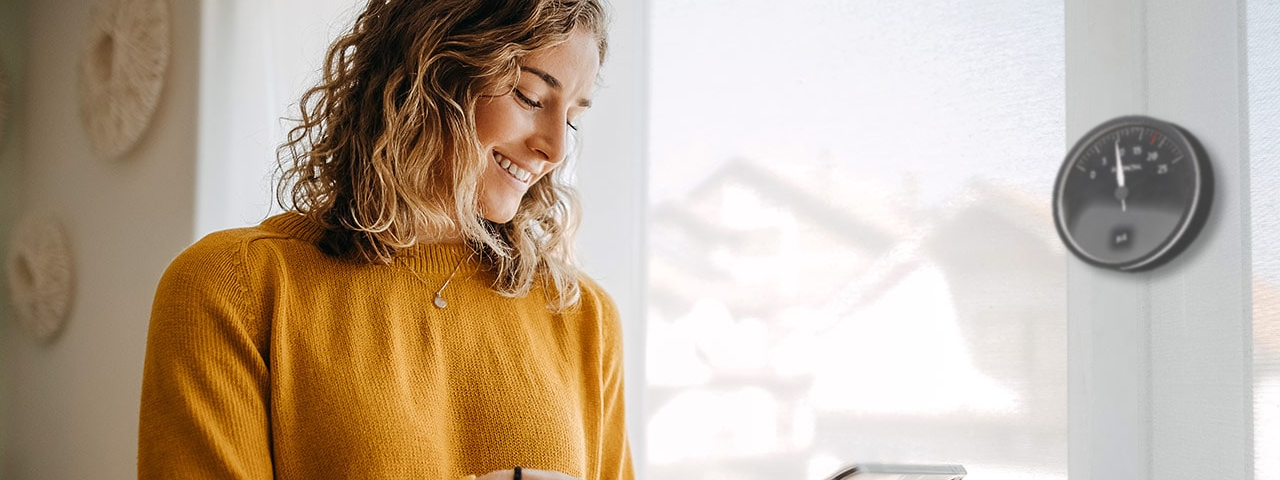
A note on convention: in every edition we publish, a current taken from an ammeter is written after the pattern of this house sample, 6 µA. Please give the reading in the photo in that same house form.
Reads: 10 µA
